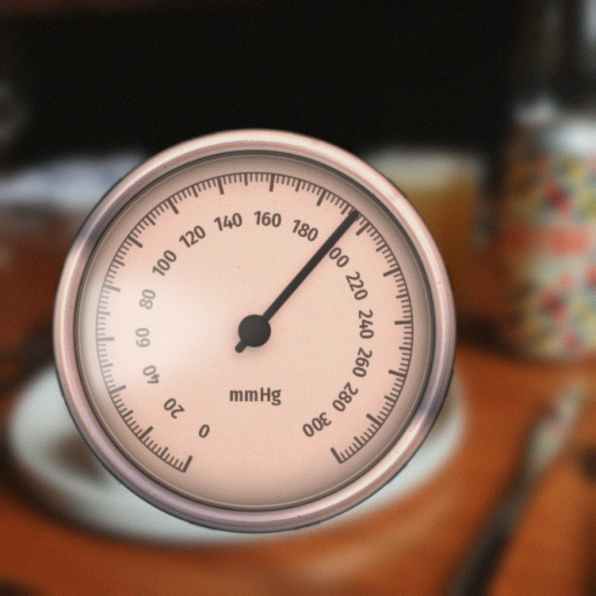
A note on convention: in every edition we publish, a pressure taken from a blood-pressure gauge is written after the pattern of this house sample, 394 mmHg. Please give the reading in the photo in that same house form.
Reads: 194 mmHg
